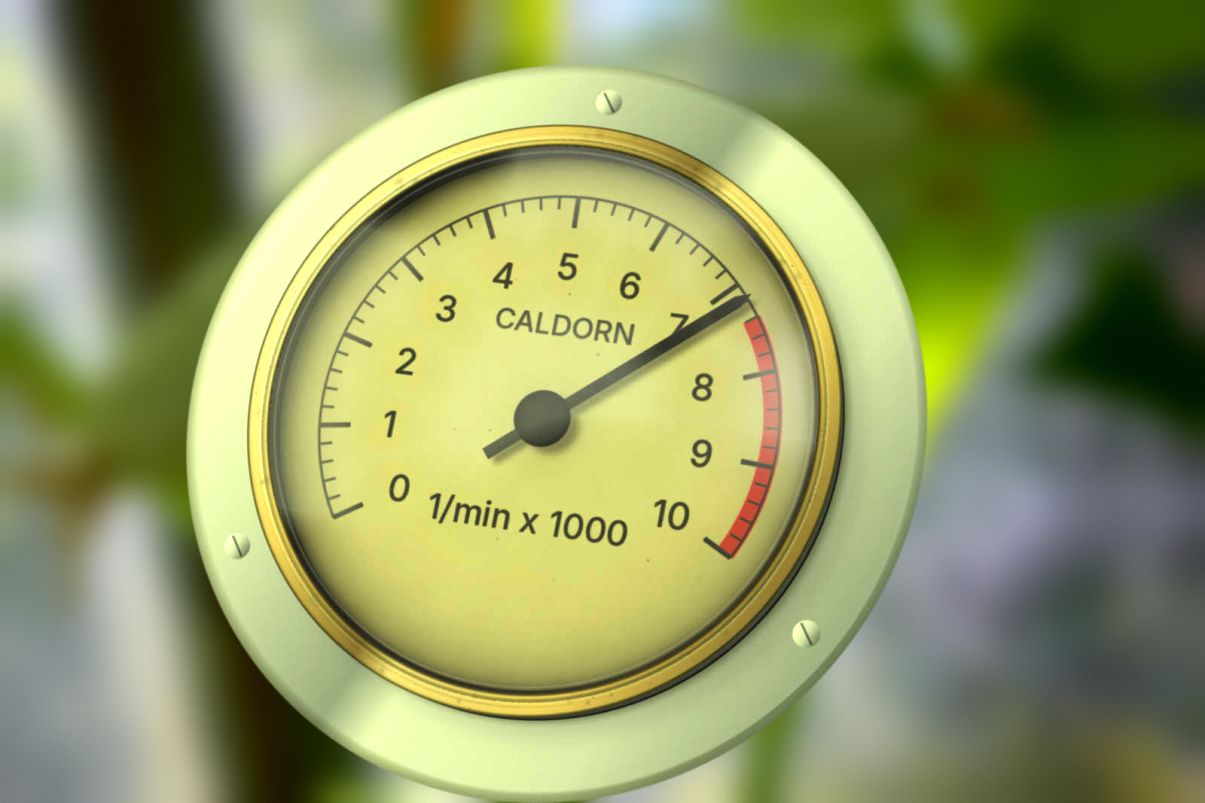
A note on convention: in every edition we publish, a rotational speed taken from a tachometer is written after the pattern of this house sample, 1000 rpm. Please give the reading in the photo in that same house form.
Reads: 7200 rpm
